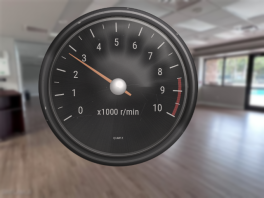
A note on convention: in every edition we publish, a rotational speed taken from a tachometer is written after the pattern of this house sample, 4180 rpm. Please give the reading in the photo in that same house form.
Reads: 2750 rpm
